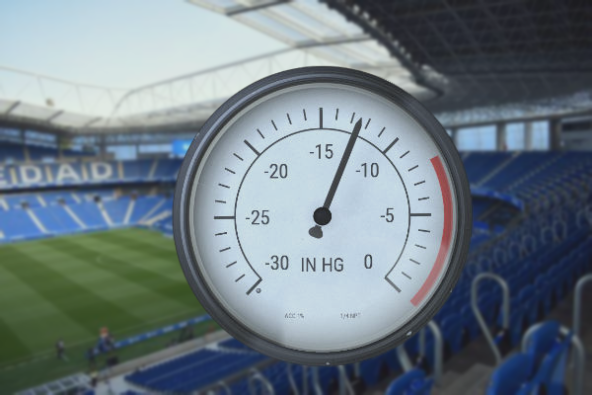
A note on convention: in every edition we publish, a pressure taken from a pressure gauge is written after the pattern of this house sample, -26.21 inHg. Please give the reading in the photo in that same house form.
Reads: -12.5 inHg
